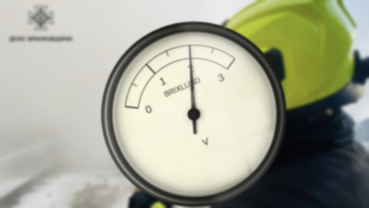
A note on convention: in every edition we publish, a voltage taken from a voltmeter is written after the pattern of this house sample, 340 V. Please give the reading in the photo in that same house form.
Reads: 2 V
